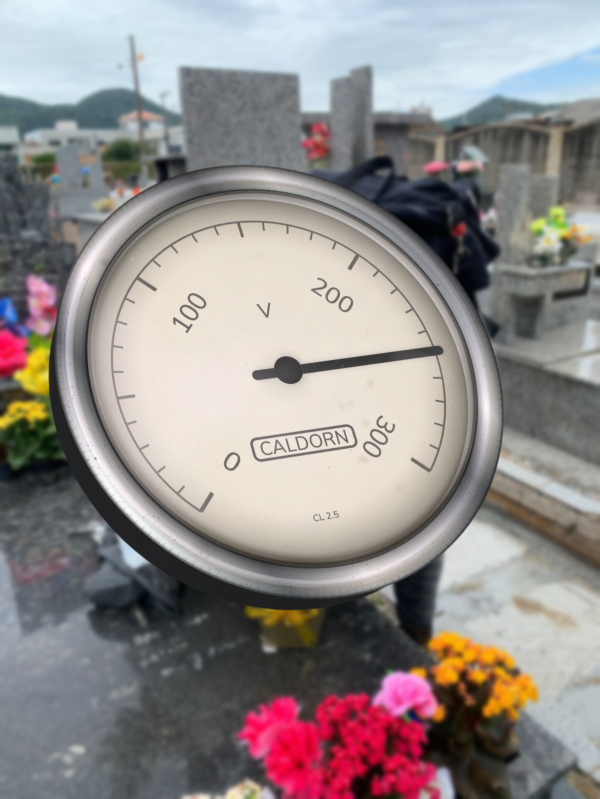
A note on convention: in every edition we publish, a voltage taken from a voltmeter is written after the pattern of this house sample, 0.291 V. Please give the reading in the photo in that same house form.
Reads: 250 V
